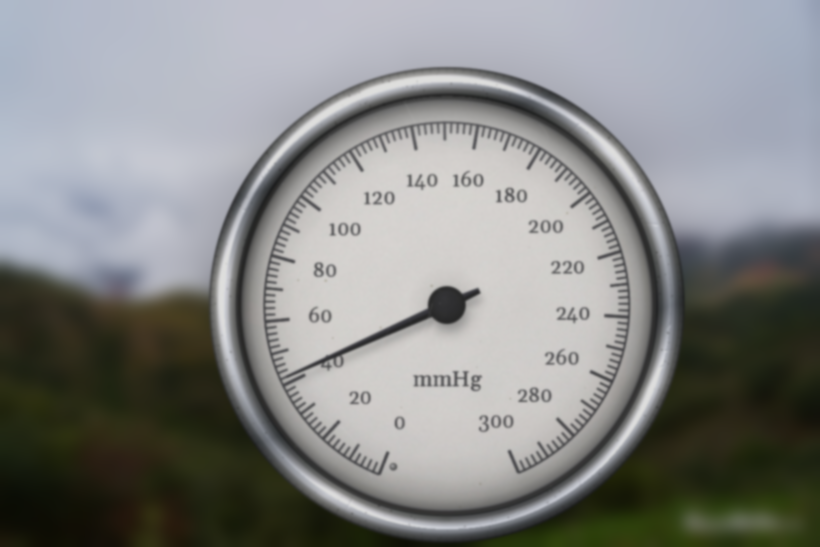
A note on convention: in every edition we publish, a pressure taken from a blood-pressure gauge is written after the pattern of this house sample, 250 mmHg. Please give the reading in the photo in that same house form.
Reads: 42 mmHg
